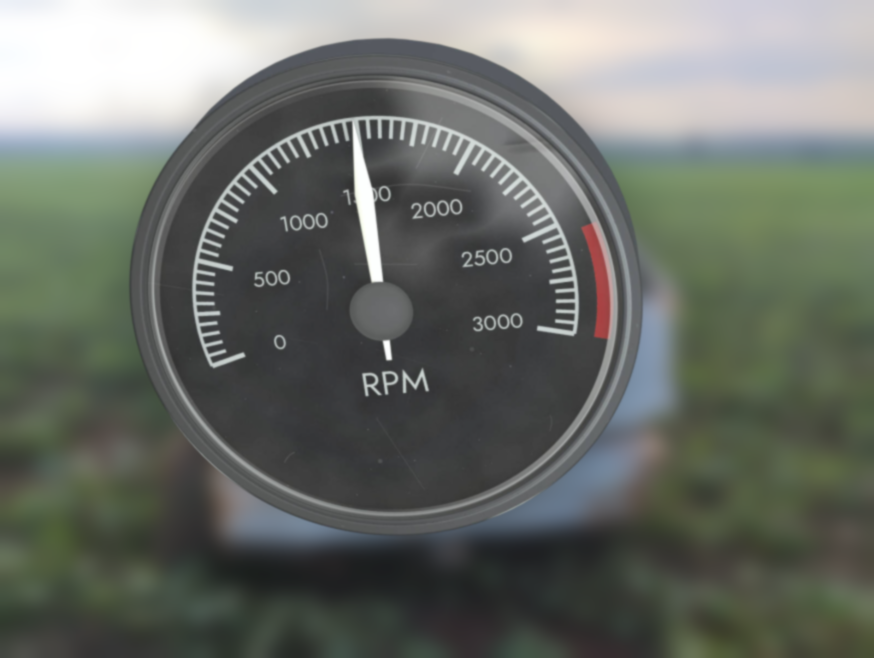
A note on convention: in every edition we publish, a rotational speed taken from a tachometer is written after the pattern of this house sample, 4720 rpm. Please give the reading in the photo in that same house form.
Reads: 1500 rpm
